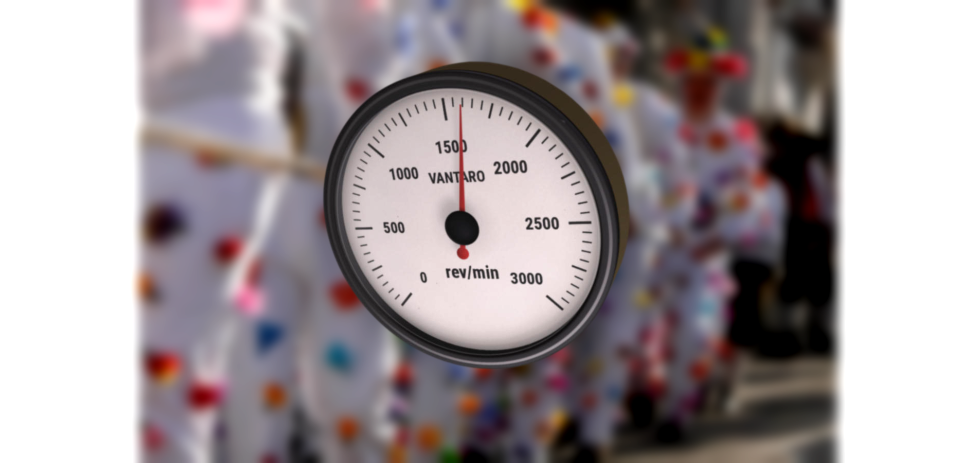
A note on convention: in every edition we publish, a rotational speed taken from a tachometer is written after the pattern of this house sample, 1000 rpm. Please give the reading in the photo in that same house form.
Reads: 1600 rpm
